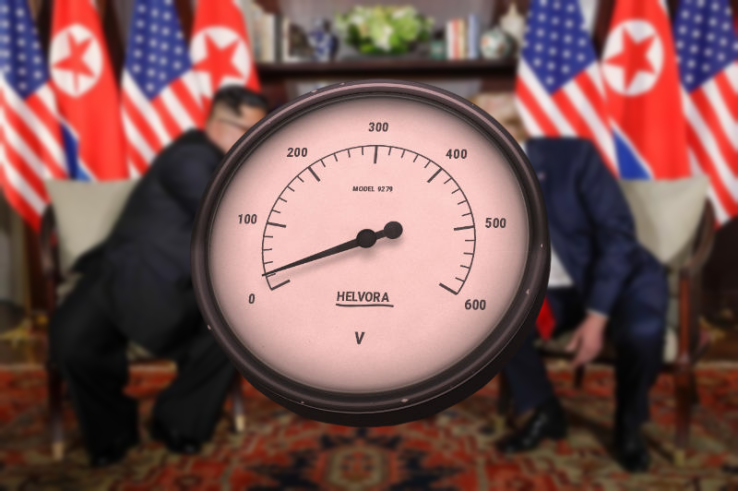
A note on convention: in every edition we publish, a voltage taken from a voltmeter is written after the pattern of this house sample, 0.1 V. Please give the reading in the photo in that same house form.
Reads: 20 V
